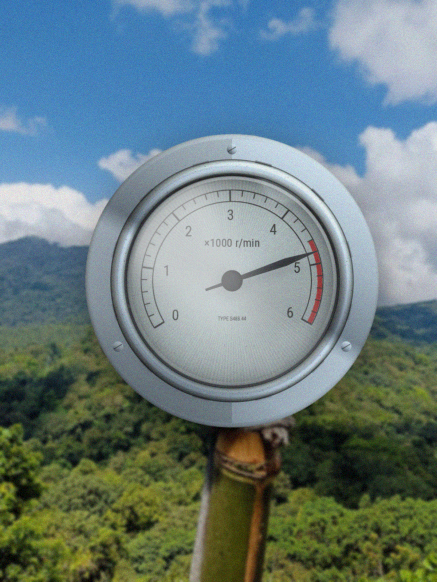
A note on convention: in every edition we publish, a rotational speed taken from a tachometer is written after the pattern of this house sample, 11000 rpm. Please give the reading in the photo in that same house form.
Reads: 4800 rpm
